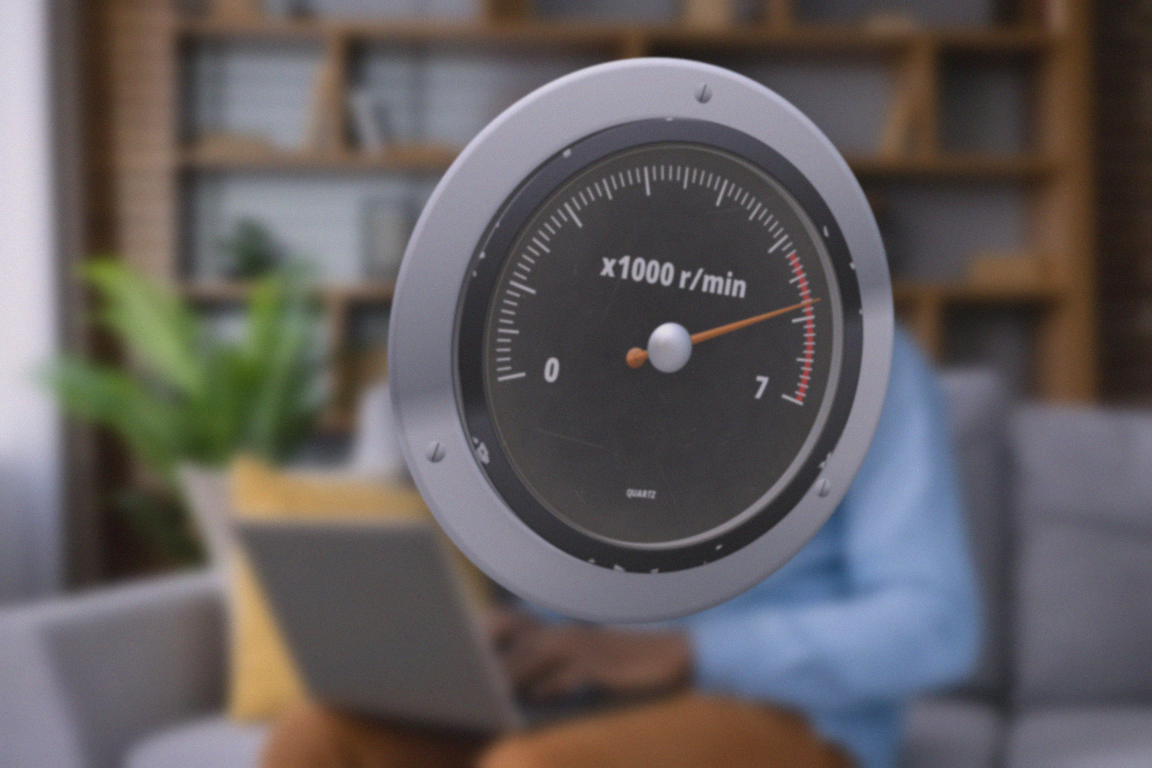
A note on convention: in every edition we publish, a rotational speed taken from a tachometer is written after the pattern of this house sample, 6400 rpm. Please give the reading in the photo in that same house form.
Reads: 5800 rpm
